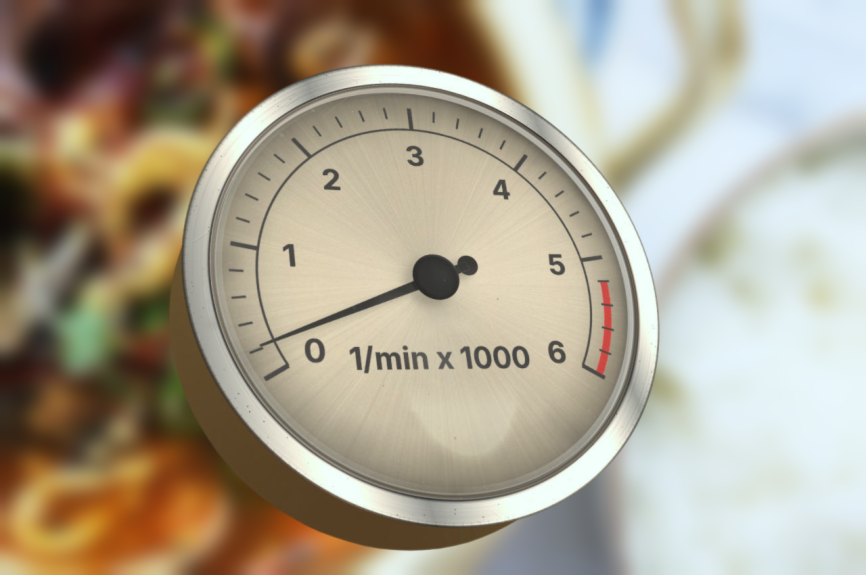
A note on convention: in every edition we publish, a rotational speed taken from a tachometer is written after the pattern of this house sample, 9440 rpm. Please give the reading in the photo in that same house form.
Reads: 200 rpm
